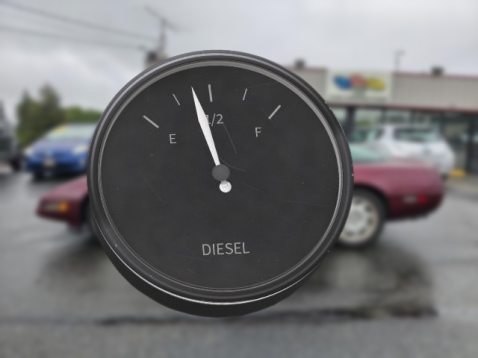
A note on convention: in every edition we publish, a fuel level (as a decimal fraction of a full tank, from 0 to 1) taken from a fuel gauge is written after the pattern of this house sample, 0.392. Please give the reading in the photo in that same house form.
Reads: 0.375
